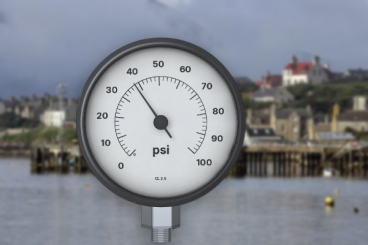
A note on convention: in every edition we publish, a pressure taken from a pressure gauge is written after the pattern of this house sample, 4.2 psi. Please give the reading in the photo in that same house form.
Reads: 38 psi
